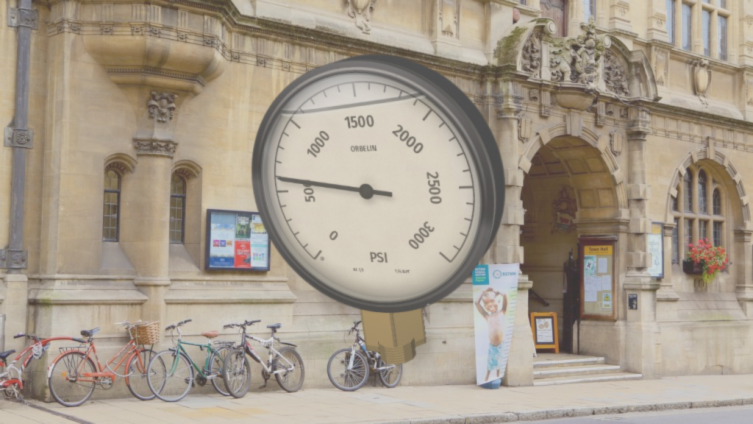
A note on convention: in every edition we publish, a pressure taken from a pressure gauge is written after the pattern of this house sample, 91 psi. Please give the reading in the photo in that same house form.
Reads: 600 psi
